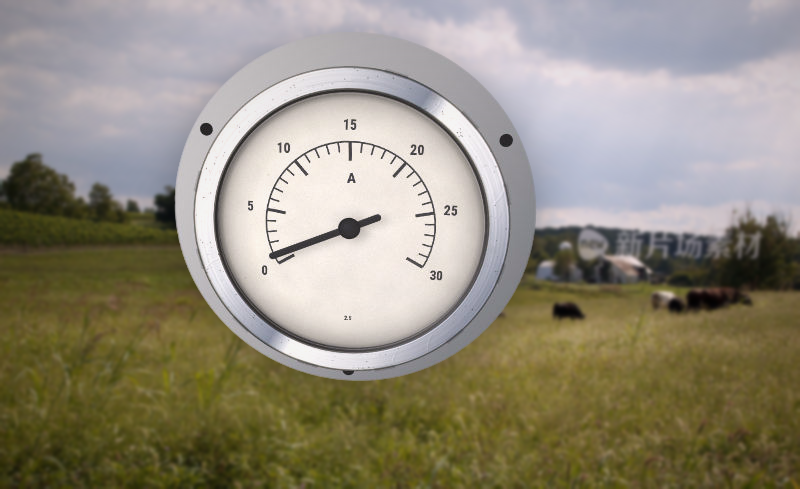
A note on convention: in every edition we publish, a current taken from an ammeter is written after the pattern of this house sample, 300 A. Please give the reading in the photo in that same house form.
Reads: 1 A
